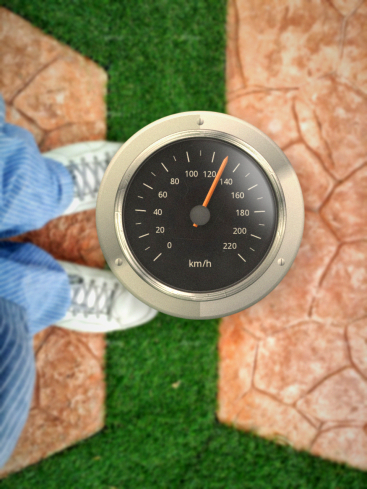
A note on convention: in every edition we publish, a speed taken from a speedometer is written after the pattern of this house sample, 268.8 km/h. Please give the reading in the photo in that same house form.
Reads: 130 km/h
